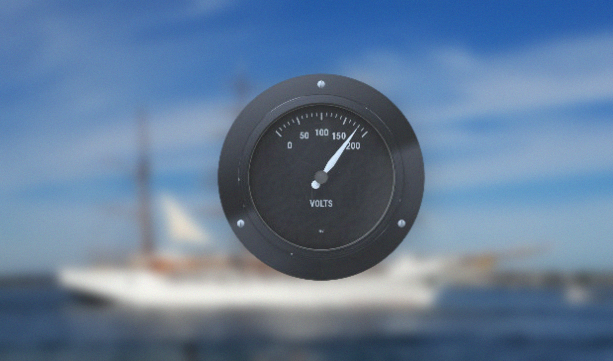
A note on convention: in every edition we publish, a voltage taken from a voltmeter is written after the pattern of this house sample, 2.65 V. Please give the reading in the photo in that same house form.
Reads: 180 V
